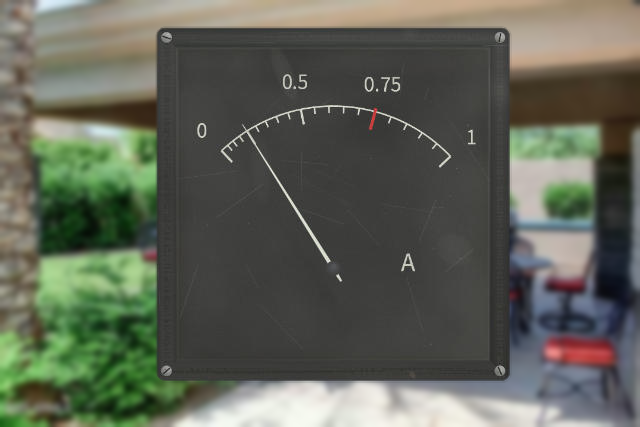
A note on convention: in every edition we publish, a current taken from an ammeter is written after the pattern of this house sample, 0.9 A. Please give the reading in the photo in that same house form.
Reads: 0.25 A
